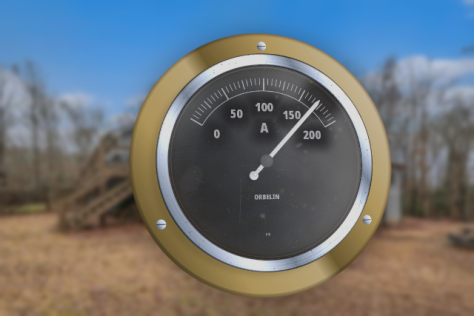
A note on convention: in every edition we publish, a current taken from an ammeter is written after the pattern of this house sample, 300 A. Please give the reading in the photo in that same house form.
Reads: 170 A
